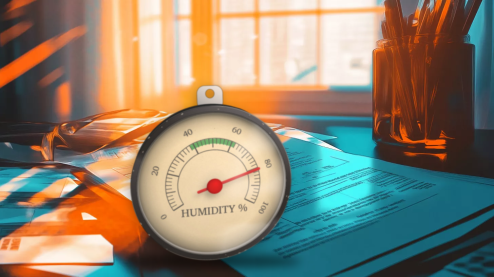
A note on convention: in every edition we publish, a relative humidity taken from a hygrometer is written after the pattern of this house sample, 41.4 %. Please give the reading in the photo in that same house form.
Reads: 80 %
